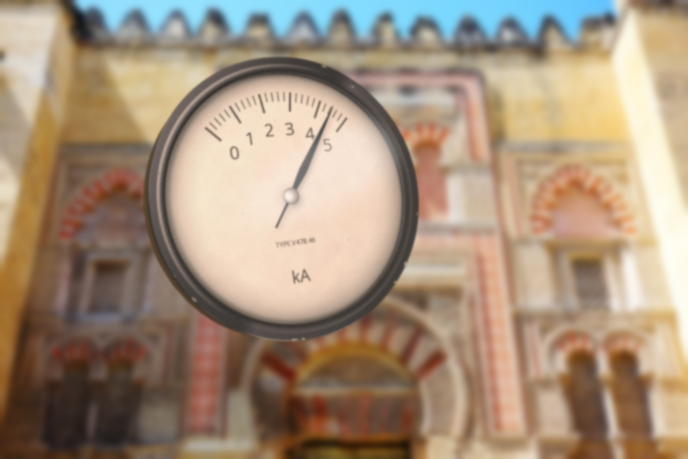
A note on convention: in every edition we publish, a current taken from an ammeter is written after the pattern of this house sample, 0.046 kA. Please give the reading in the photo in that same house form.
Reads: 4.4 kA
